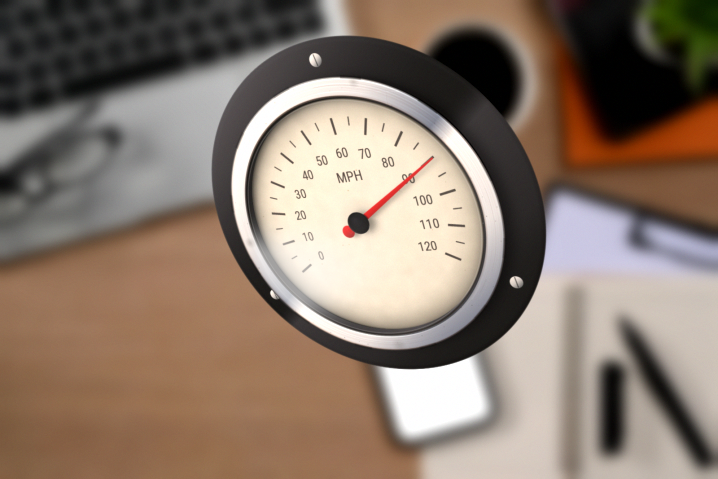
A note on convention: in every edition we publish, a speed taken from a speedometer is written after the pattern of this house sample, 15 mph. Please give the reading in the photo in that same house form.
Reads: 90 mph
